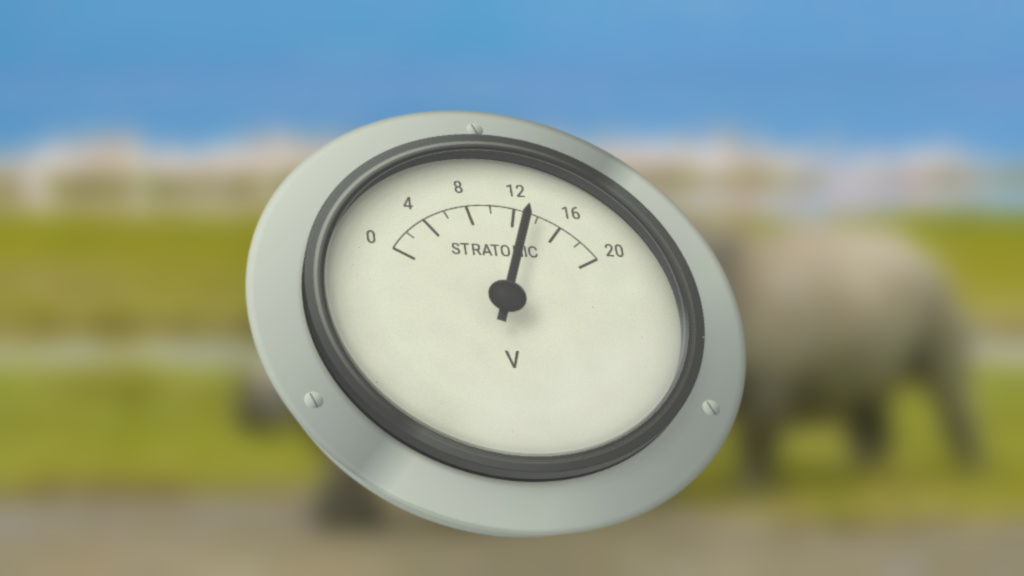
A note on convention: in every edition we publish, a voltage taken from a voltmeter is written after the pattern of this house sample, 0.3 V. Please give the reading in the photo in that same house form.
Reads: 13 V
